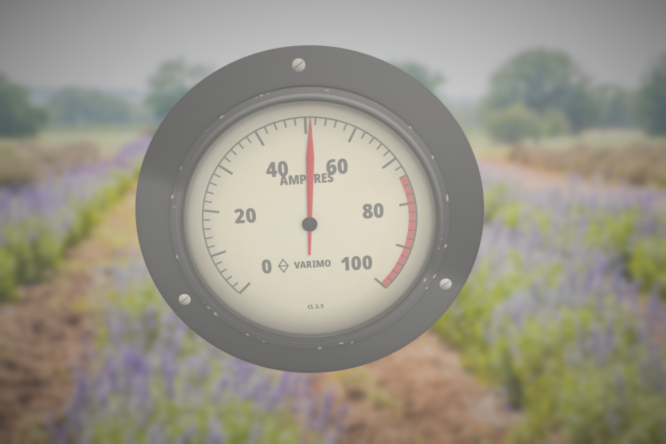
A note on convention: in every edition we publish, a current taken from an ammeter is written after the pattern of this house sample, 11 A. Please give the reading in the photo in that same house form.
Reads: 51 A
